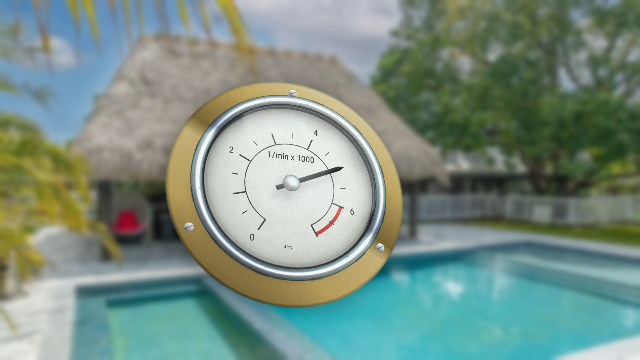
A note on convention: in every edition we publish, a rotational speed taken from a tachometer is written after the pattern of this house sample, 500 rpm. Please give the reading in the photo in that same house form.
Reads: 5000 rpm
